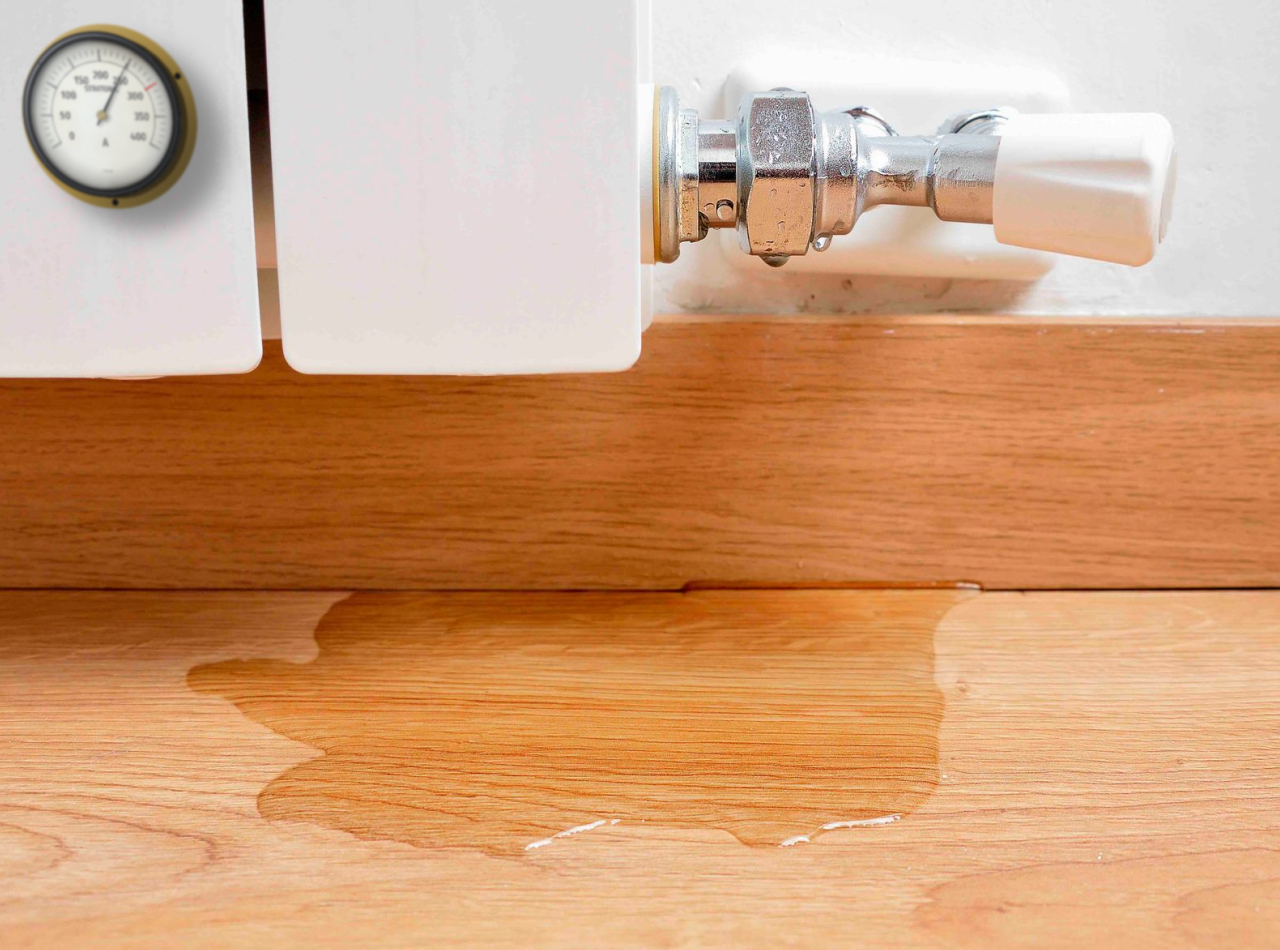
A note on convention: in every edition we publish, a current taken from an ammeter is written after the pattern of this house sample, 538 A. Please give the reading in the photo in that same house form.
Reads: 250 A
